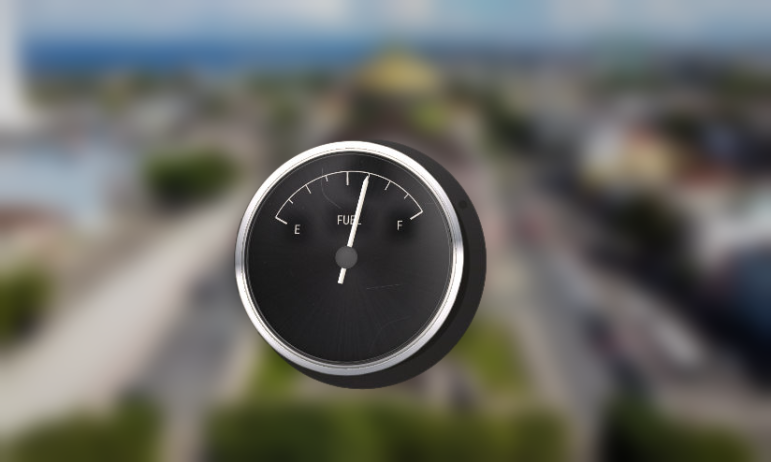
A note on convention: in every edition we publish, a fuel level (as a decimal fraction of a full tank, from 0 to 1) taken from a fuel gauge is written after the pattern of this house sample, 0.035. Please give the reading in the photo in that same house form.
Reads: 0.625
